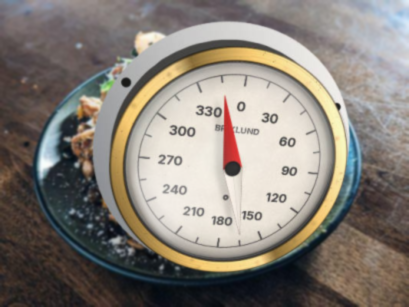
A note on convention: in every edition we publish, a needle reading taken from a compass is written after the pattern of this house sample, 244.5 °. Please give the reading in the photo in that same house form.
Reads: 345 °
